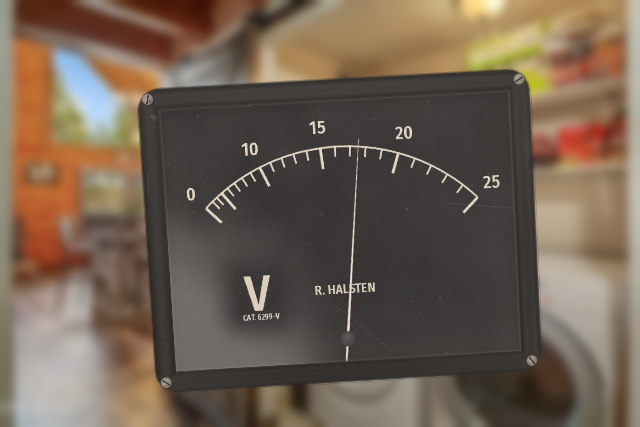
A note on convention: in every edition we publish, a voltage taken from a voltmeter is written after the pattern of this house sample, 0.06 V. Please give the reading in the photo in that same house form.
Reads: 17.5 V
